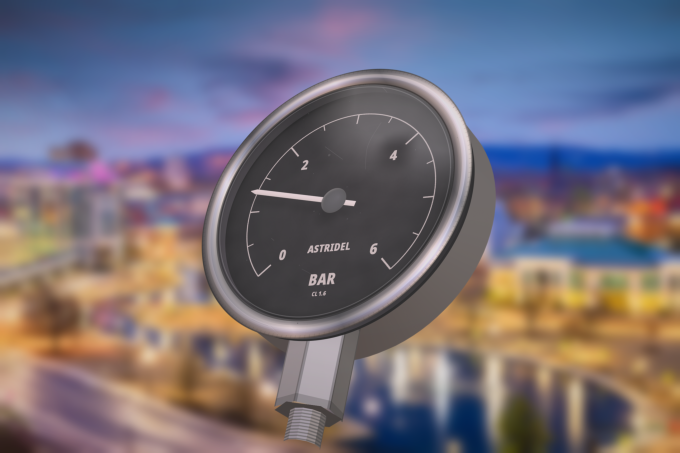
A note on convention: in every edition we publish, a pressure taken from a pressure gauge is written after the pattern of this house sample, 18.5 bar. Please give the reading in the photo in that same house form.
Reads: 1.25 bar
